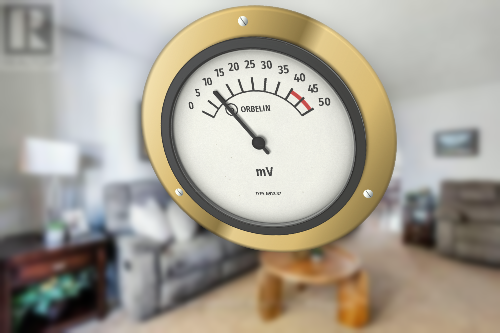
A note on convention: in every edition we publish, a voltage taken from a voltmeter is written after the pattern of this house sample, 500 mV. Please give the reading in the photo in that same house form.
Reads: 10 mV
